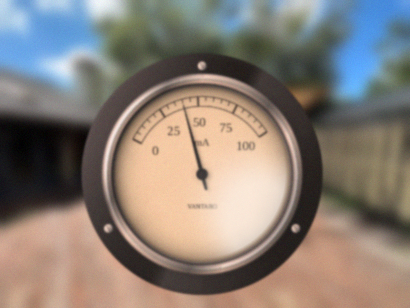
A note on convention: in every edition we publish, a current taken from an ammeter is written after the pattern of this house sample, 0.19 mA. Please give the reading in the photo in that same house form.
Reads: 40 mA
